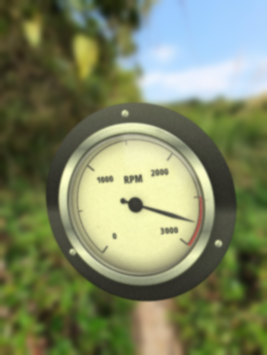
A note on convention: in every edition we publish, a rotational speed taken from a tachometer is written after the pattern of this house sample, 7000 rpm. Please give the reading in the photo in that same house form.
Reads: 2750 rpm
